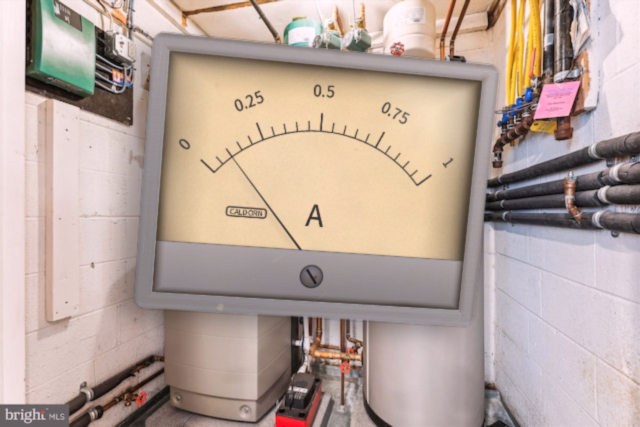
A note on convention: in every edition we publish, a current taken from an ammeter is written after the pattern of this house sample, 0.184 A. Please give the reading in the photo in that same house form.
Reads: 0.1 A
